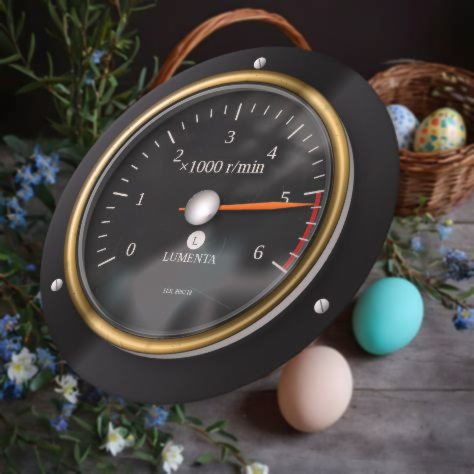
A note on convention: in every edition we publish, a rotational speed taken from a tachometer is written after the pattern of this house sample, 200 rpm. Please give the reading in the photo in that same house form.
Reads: 5200 rpm
